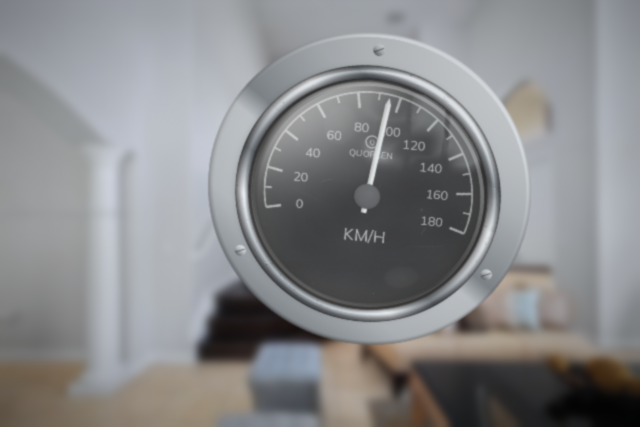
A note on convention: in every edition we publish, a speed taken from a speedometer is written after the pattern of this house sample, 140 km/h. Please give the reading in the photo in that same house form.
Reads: 95 km/h
